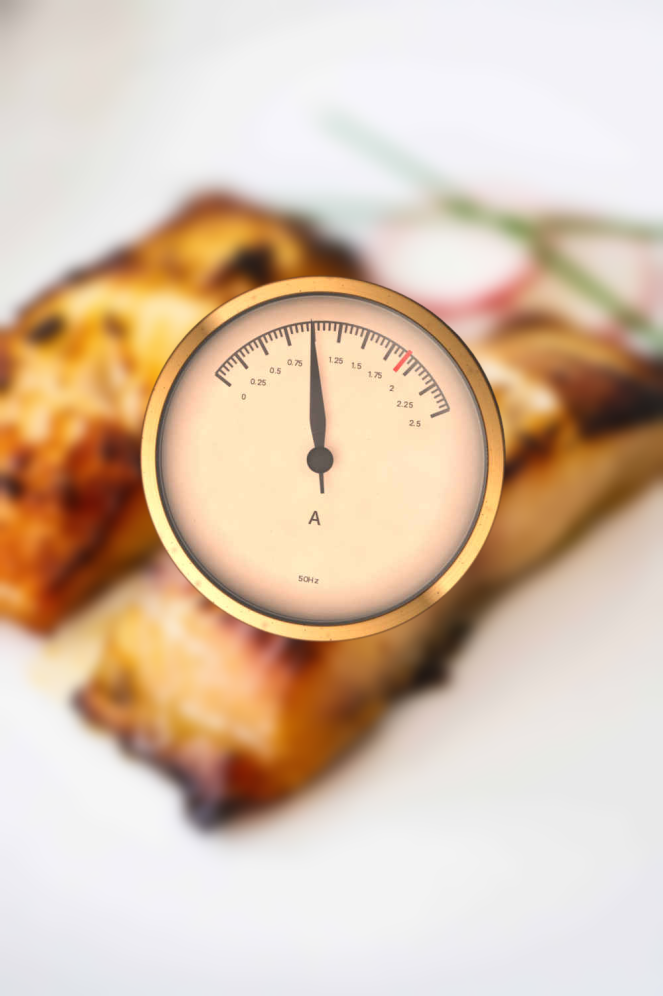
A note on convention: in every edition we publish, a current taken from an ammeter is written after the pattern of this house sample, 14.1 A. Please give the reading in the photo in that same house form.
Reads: 1 A
